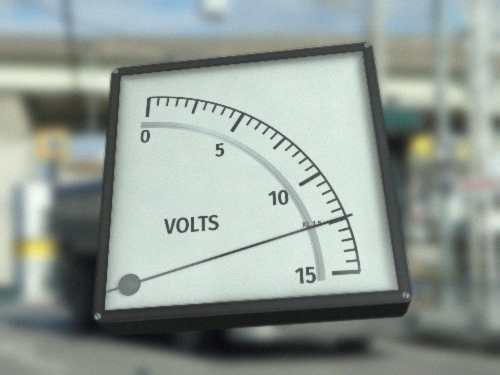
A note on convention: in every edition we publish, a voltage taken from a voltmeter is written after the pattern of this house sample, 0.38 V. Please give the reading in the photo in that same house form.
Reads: 12.5 V
